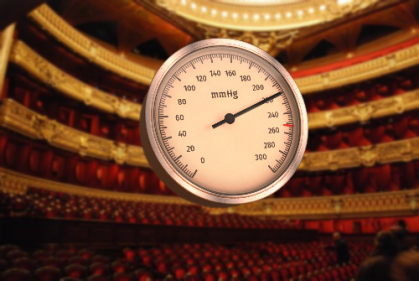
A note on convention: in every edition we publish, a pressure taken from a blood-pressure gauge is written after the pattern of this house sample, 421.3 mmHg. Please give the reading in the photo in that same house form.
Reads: 220 mmHg
